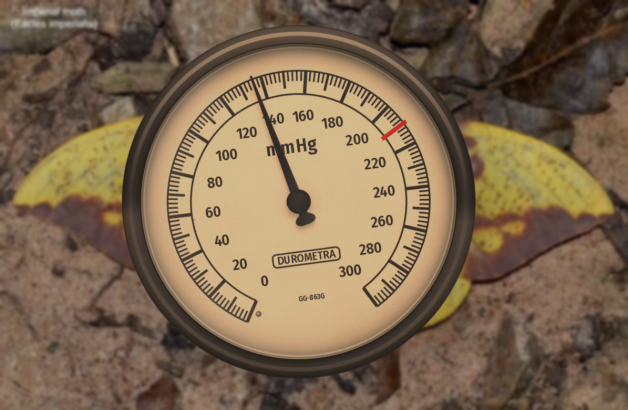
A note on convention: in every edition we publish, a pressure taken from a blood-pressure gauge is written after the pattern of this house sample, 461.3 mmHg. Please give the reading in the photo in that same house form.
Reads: 136 mmHg
